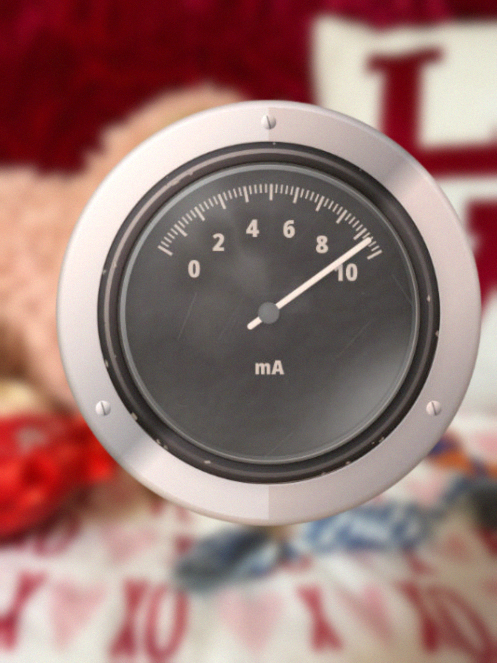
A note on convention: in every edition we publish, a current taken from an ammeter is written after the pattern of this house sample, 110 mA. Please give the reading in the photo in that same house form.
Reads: 9.4 mA
